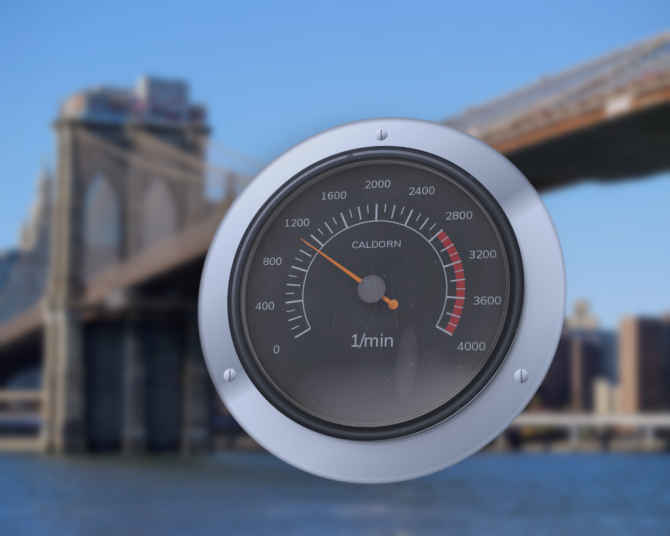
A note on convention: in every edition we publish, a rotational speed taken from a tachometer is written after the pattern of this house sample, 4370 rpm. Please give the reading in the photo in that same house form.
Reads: 1100 rpm
